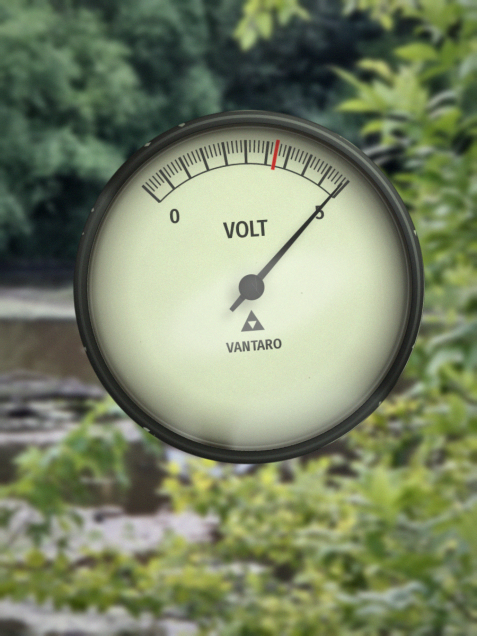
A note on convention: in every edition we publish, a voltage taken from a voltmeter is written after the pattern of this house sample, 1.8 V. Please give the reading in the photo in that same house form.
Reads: 4.9 V
